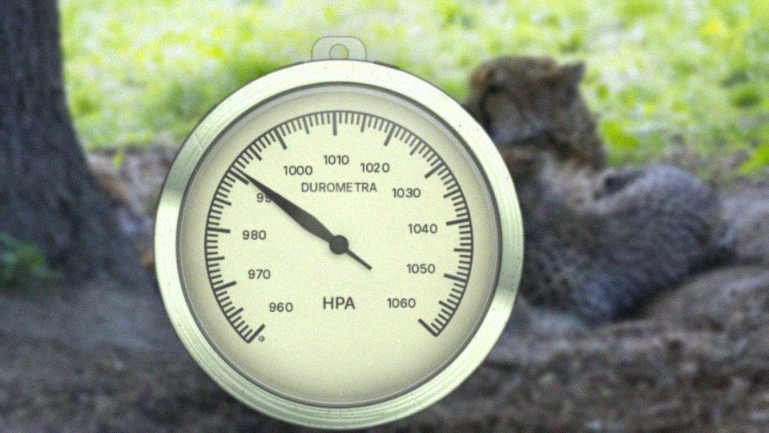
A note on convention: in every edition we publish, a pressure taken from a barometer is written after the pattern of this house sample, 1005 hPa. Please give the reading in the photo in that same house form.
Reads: 991 hPa
